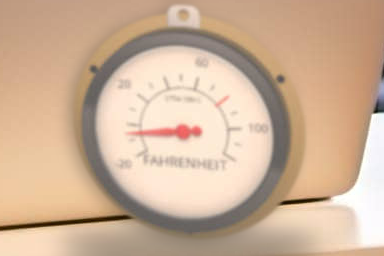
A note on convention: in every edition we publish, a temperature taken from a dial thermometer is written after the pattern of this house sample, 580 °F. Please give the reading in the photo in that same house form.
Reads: -5 °F
